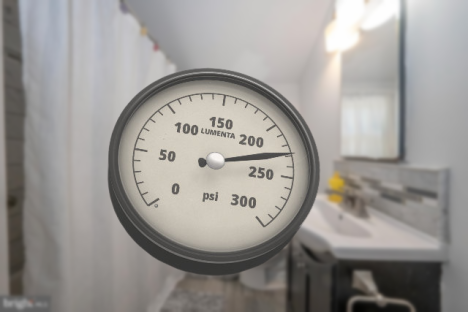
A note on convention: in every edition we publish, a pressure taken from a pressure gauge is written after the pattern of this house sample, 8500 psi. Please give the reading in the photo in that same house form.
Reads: 230 psi
